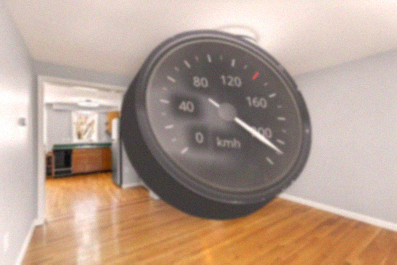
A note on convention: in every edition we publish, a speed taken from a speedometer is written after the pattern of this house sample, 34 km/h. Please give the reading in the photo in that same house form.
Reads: 210 km/h
